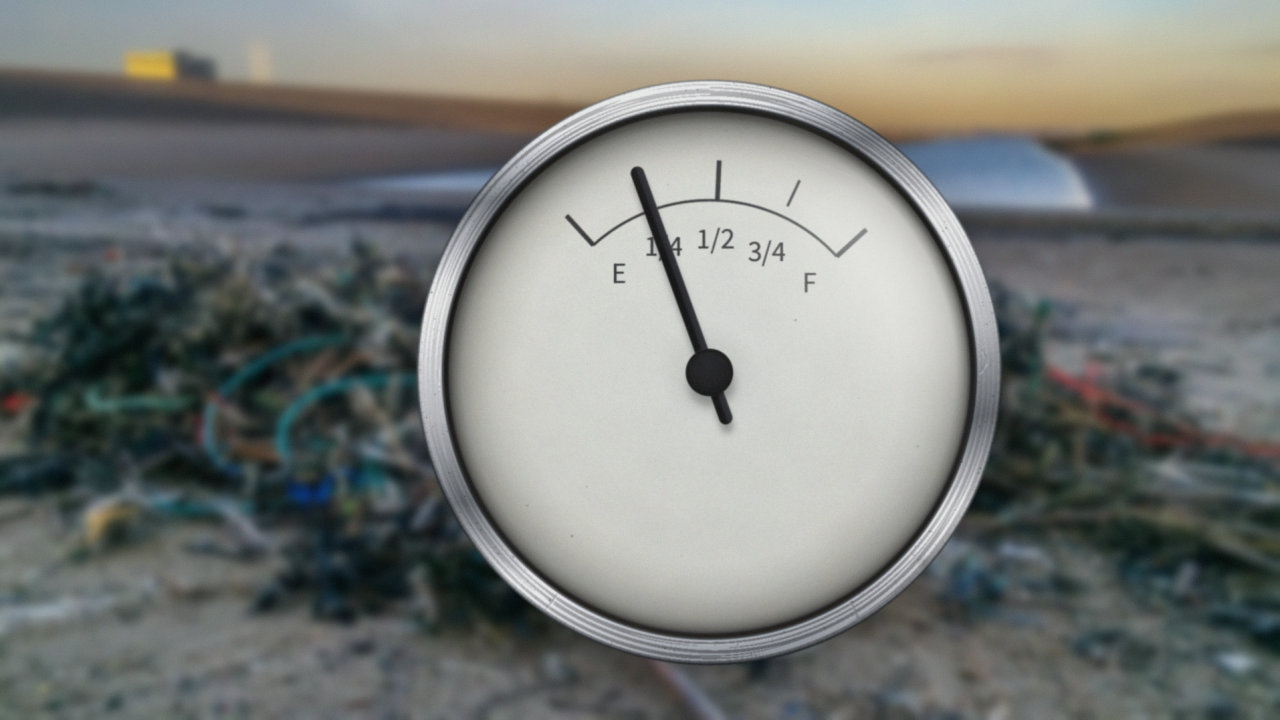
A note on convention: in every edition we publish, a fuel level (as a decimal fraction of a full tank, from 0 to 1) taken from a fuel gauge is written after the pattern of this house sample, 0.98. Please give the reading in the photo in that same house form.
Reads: 0.25
